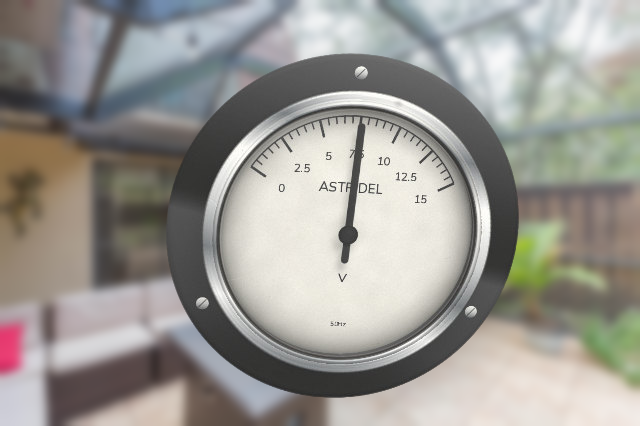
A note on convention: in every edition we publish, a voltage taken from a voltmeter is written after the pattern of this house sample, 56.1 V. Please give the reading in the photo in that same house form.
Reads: 7.5 V
